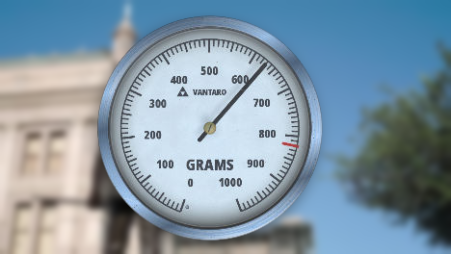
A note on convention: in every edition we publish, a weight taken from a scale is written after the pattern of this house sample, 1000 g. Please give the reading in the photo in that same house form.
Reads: 630 g
